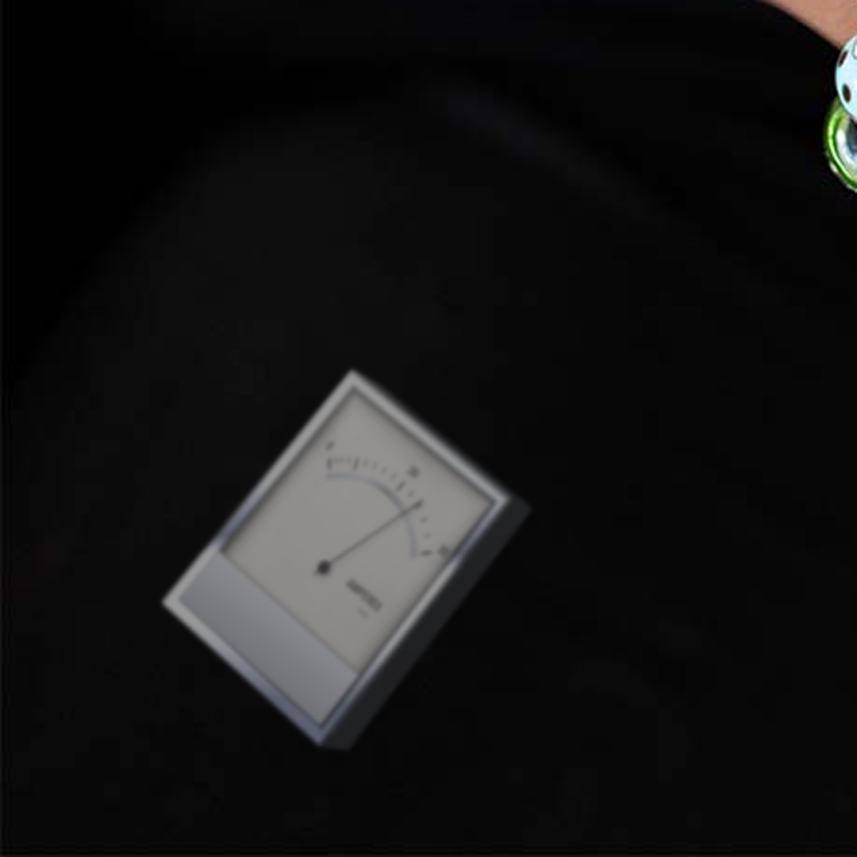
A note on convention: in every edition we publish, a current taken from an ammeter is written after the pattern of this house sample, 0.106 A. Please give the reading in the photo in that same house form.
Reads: 24 A
